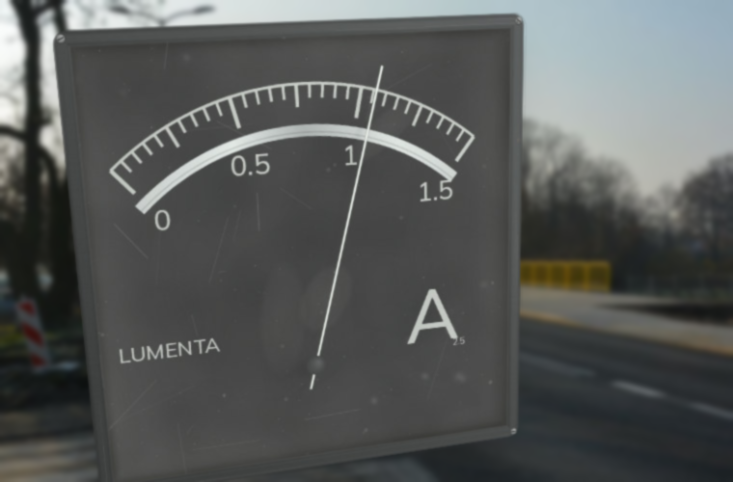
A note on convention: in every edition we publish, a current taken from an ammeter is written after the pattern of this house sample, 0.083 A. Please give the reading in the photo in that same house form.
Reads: 1.05 A
